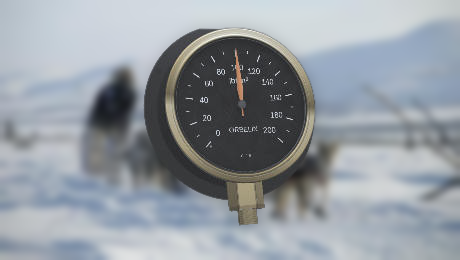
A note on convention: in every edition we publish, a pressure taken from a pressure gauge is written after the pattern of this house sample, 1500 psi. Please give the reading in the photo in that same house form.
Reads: 100 psi
